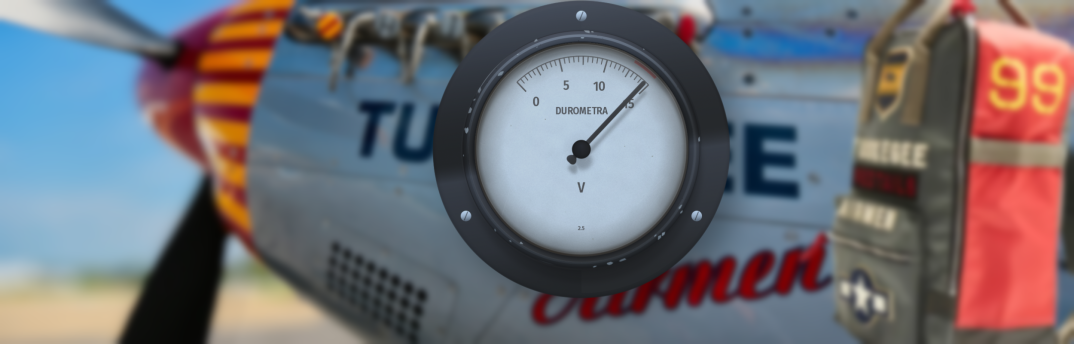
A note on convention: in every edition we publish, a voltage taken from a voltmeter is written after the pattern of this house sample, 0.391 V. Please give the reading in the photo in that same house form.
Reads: 14.5 V
